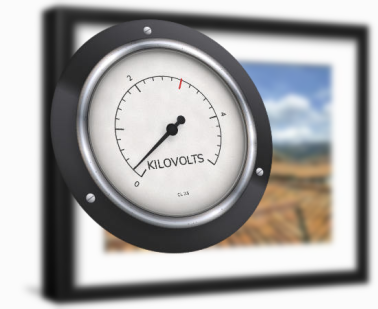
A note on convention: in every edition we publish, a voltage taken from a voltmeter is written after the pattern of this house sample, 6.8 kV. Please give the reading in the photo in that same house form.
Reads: 0.2 kV
